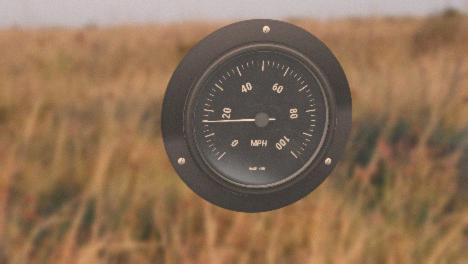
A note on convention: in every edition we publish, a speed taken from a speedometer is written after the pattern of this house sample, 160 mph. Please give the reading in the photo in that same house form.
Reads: 16 mph
